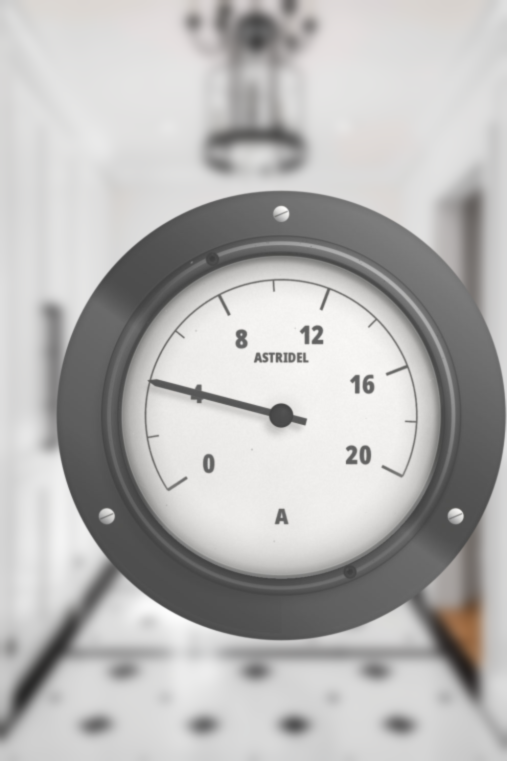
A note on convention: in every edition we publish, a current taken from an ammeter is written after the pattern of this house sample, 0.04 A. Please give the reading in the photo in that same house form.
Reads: 4 A
